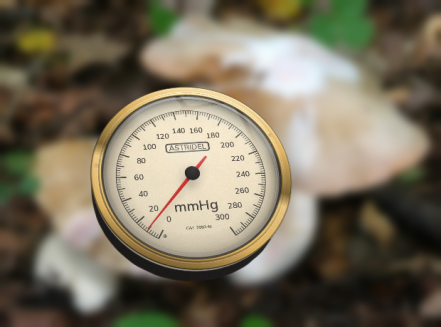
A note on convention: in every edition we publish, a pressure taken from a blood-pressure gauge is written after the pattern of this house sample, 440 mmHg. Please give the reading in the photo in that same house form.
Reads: 10 mmHg
